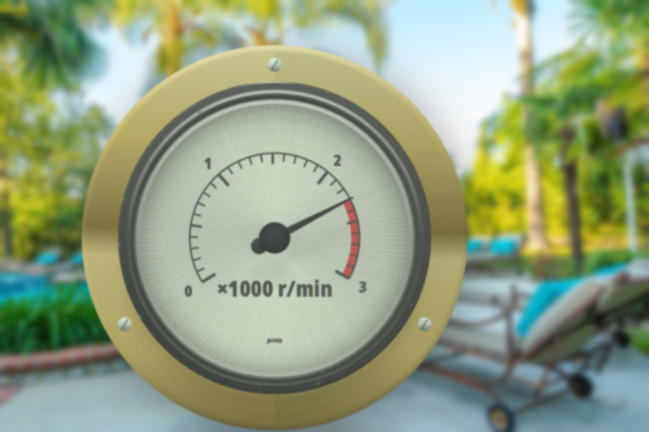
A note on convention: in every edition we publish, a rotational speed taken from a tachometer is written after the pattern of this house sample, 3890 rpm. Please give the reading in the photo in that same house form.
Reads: 2300 rpm
